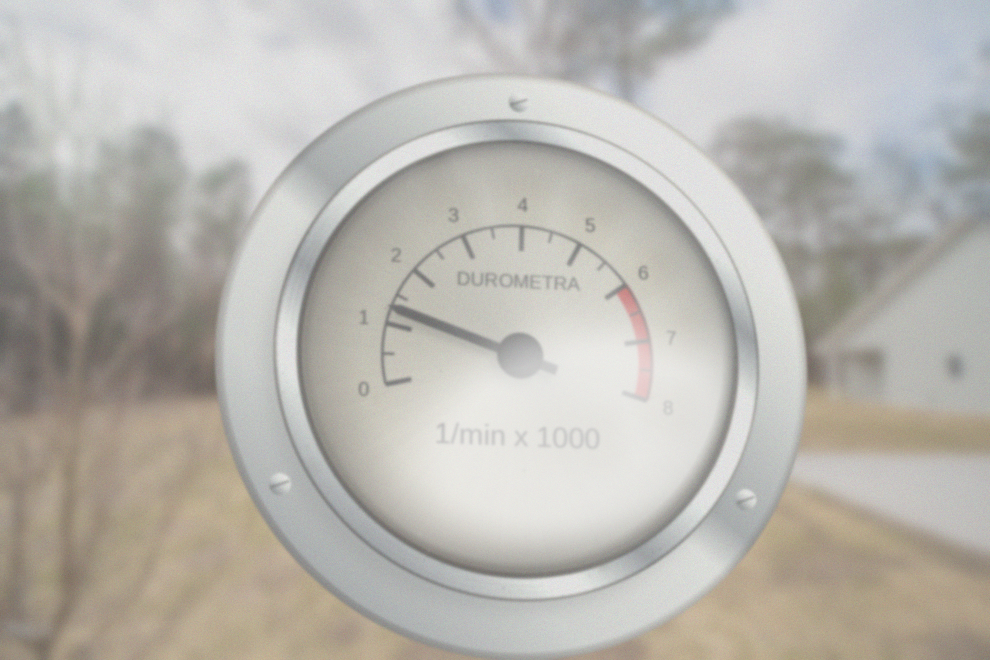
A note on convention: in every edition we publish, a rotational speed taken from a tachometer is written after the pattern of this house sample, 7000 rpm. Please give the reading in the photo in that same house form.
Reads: 1250 rpm
